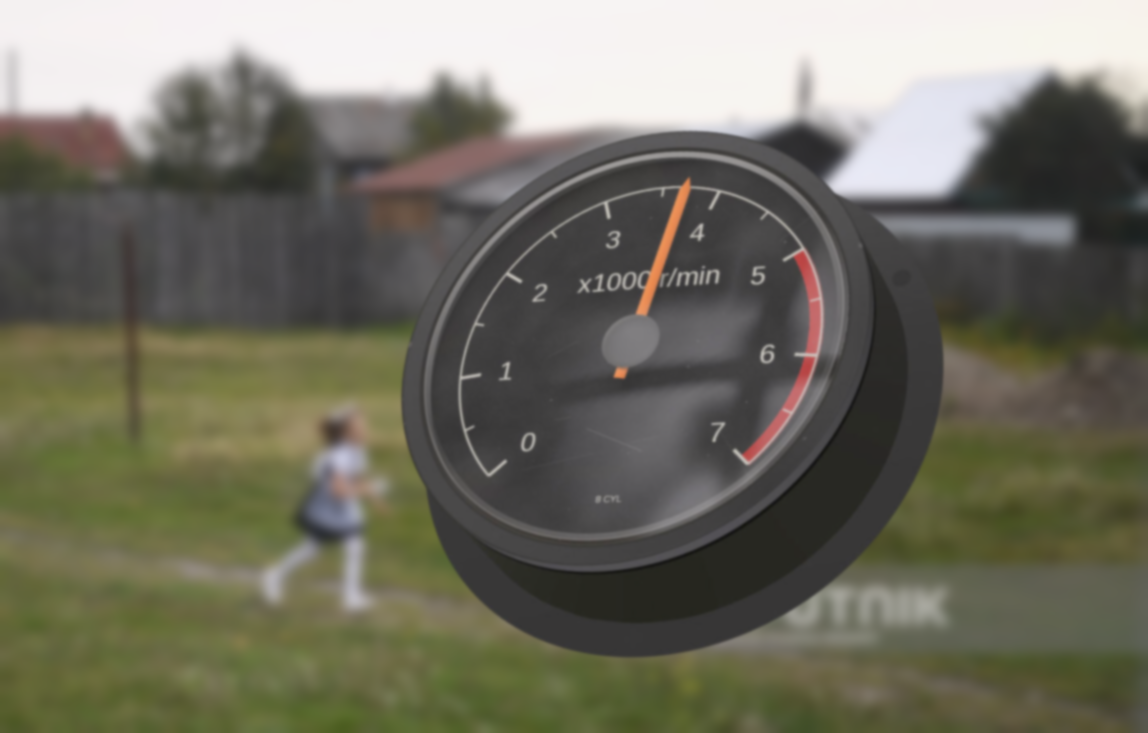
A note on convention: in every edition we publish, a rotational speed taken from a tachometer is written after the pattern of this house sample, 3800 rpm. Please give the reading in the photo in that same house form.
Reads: 3750 rpm
